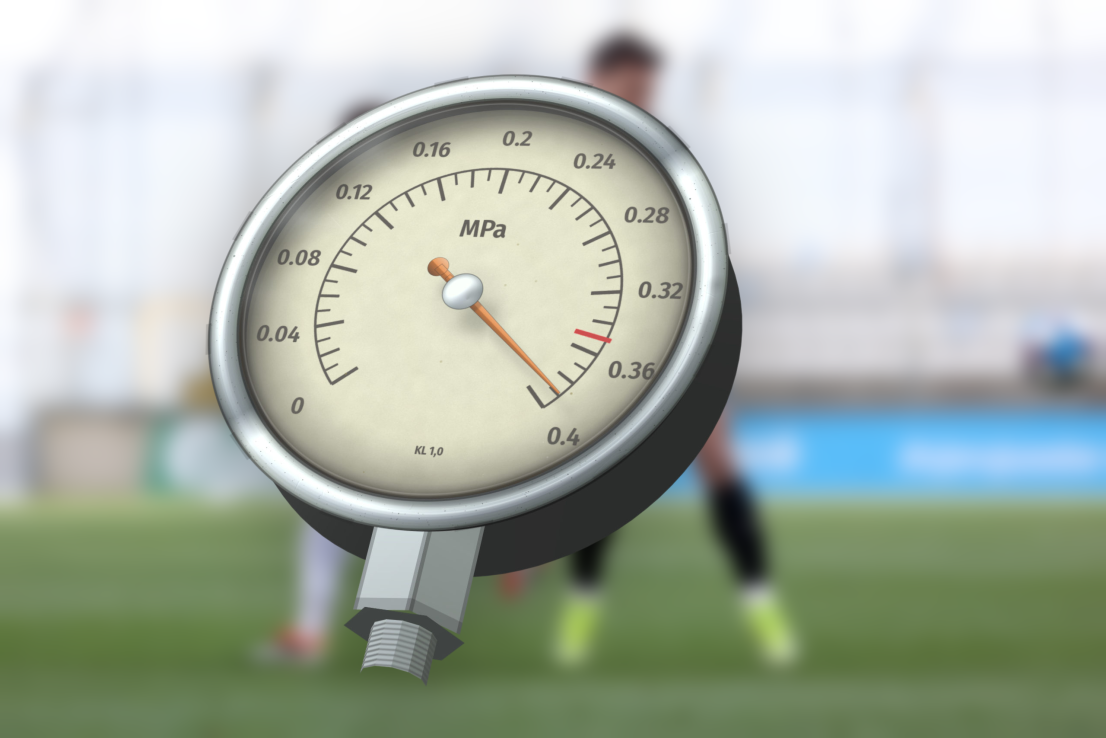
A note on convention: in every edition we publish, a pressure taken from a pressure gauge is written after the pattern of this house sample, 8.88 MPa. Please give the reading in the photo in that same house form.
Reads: 0.39 MPa
